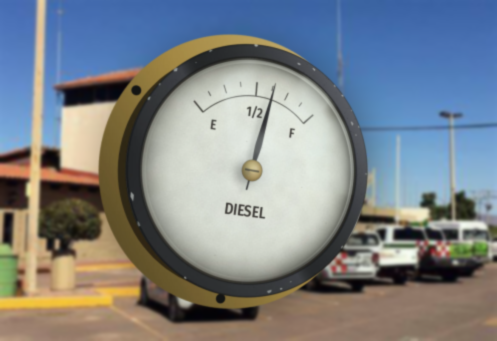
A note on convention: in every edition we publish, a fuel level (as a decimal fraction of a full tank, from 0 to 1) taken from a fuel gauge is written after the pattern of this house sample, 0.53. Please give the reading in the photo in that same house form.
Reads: 0.625
